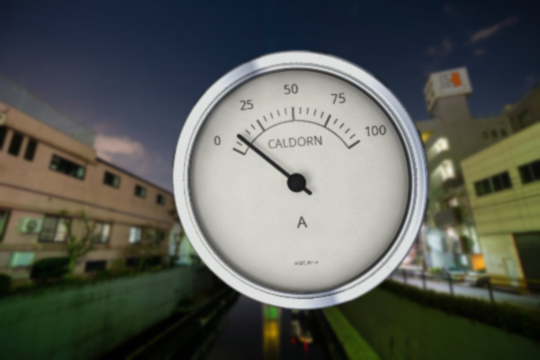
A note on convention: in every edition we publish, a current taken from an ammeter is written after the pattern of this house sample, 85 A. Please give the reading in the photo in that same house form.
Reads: 10 A
